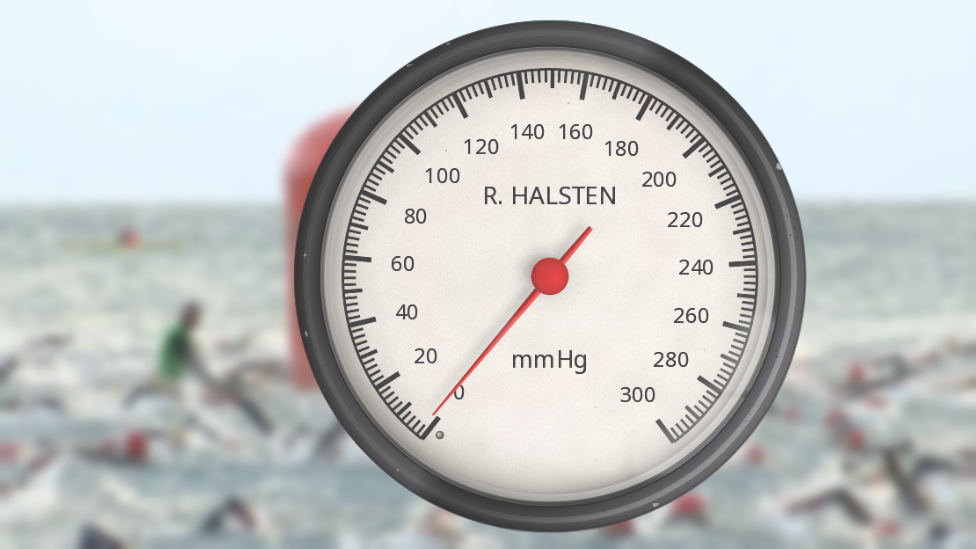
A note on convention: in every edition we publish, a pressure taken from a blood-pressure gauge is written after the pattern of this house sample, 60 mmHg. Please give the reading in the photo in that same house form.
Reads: 2 mmHg
